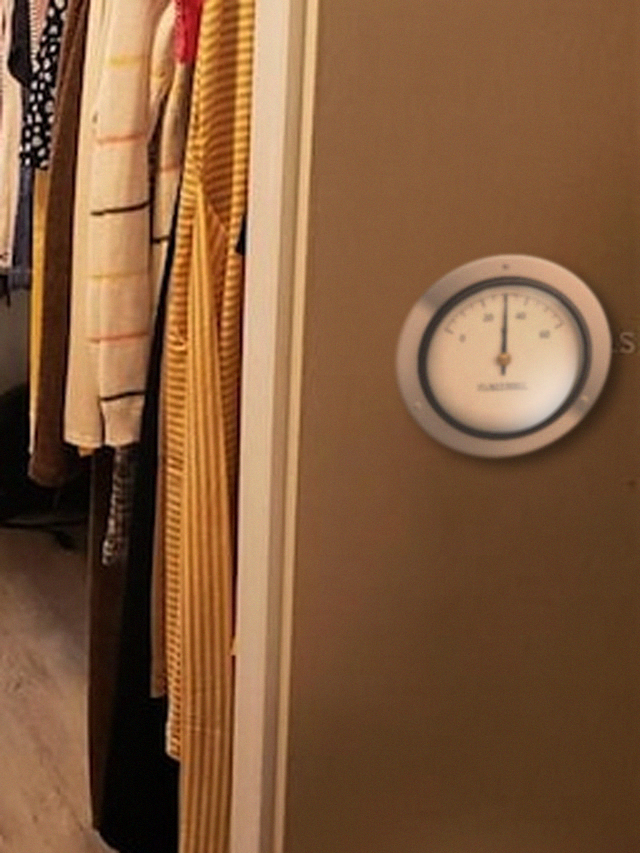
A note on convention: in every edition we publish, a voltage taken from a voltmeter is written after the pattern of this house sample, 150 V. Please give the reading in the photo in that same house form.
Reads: 30 V
